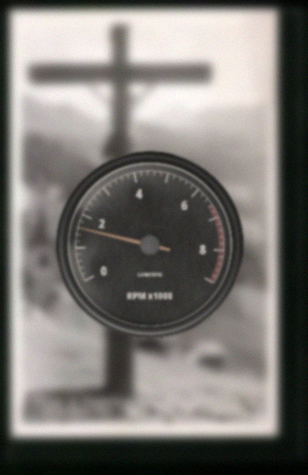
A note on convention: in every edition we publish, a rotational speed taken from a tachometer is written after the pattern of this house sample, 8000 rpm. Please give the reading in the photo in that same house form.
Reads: 1600 rpm
